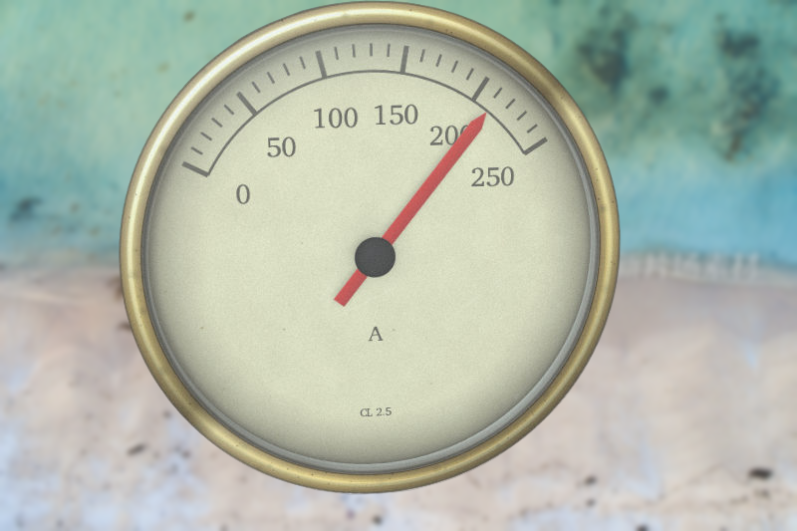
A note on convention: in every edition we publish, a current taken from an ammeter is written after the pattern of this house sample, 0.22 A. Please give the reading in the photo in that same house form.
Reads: 210 A
